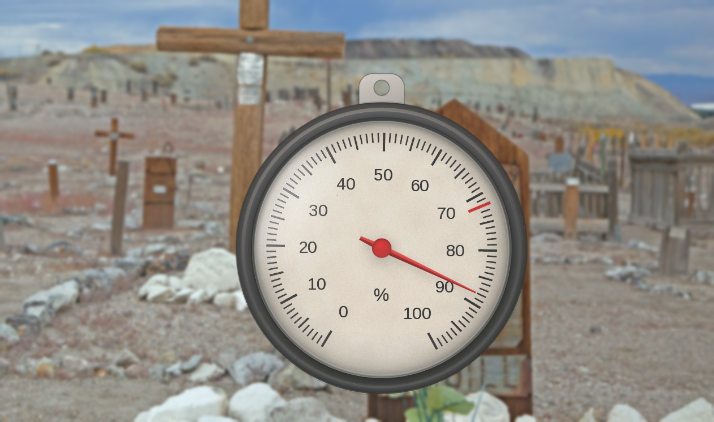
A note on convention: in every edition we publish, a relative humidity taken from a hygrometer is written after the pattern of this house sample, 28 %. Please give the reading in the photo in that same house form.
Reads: 88 %
